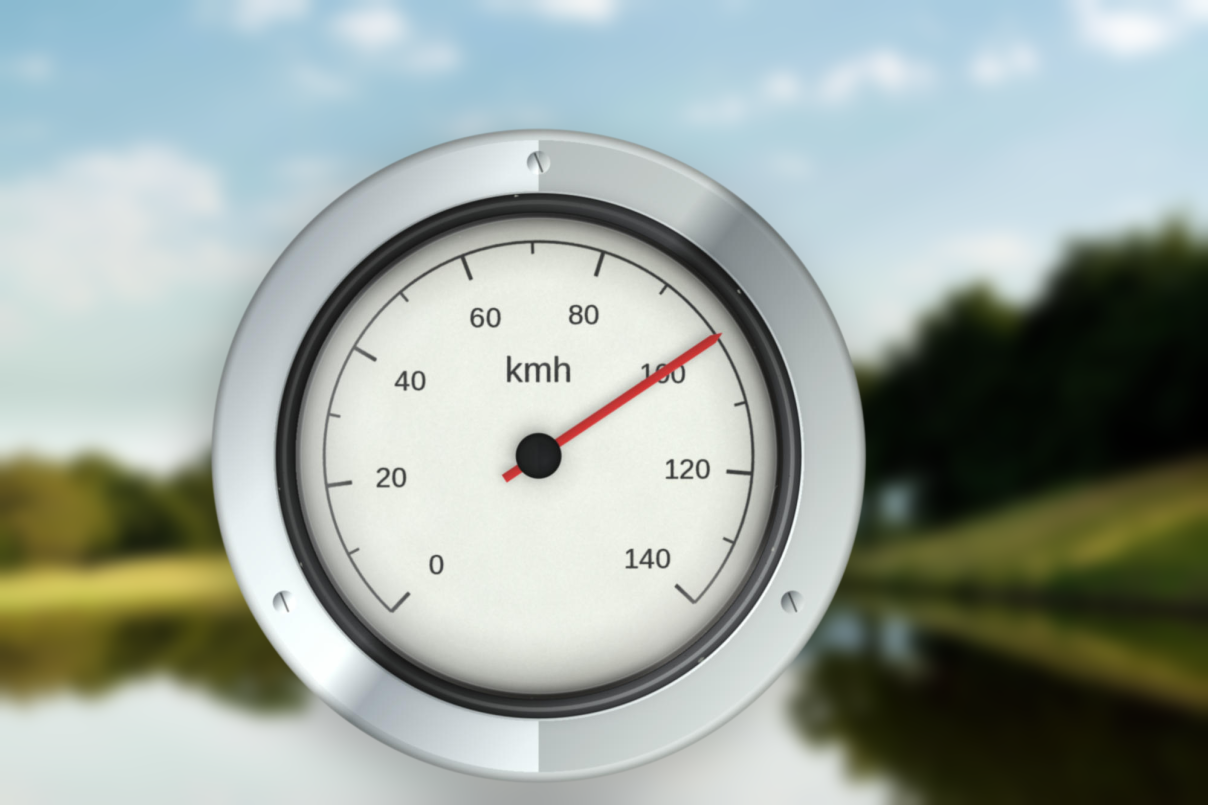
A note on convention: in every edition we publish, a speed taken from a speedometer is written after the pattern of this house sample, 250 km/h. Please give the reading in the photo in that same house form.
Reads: 100 km/h
